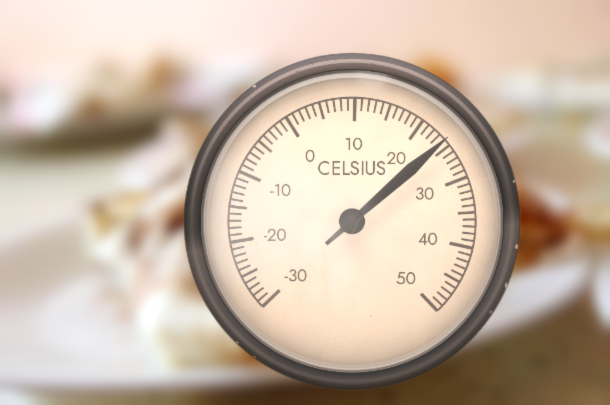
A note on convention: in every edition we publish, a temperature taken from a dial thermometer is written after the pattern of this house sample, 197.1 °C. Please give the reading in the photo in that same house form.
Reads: 24 °C
